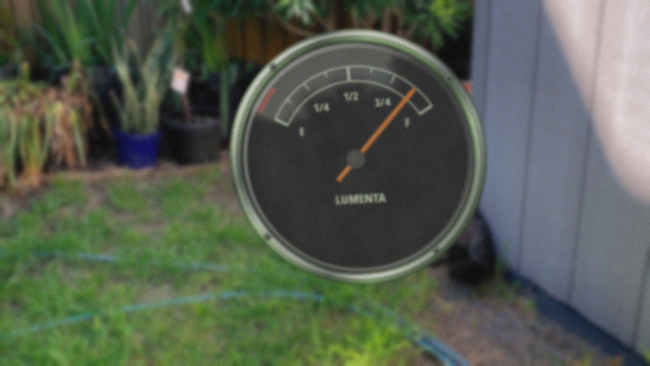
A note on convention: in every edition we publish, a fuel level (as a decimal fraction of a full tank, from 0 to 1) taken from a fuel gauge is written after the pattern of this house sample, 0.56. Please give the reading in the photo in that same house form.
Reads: 0.875
